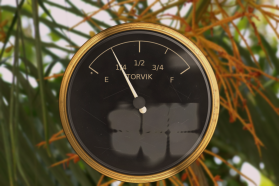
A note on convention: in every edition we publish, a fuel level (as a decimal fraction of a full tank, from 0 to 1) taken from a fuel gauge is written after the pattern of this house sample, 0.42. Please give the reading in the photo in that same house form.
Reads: 0.25
